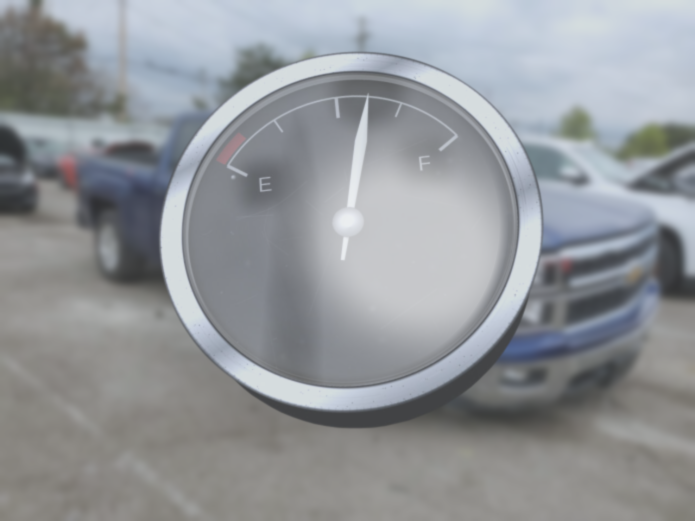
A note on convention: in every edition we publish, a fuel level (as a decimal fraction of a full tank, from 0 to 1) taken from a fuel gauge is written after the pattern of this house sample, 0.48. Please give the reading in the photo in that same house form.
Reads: 0.625
